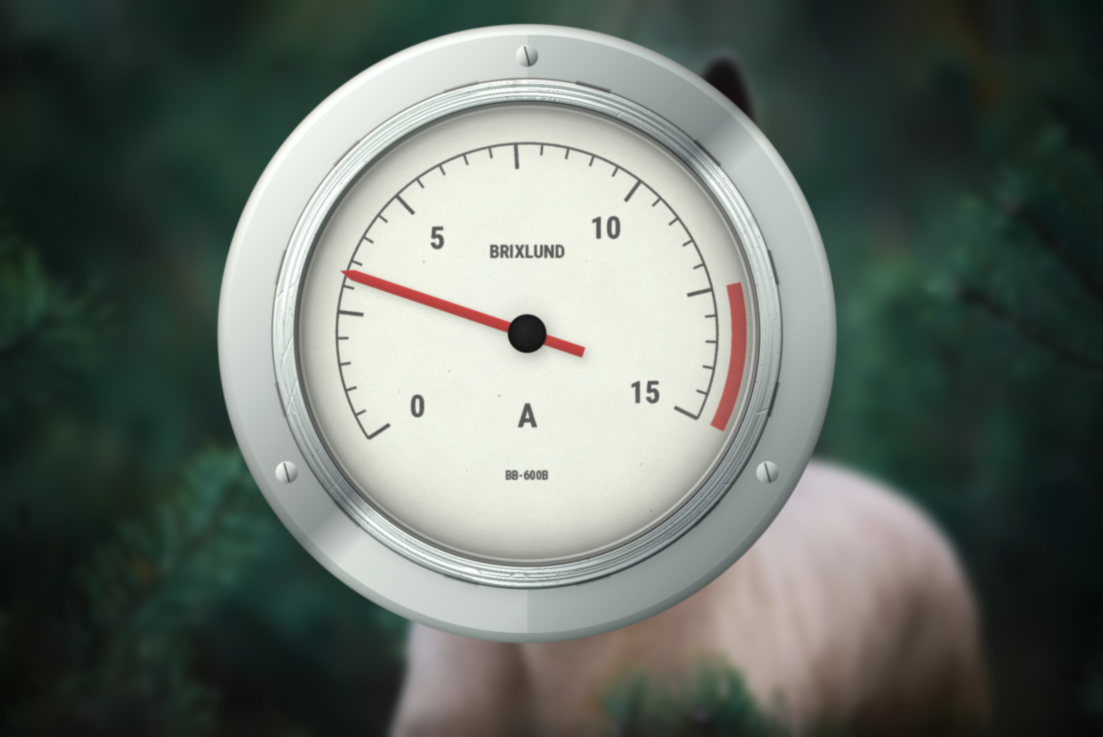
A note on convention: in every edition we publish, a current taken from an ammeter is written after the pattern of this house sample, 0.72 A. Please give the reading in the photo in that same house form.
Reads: 3.25 A
